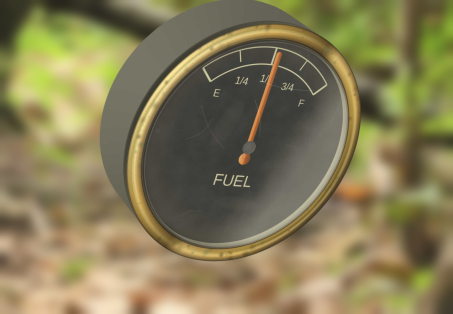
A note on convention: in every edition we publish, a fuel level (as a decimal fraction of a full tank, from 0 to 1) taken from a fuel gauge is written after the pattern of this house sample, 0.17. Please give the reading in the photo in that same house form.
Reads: 0.5
